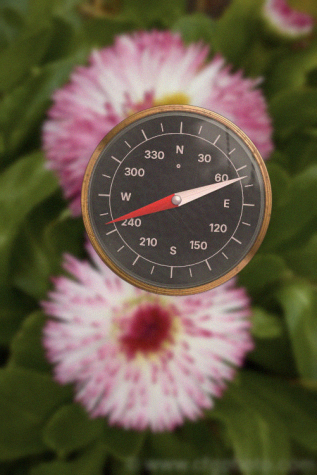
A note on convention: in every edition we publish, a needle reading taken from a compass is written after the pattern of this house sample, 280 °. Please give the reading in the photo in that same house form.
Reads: 247.5 °
